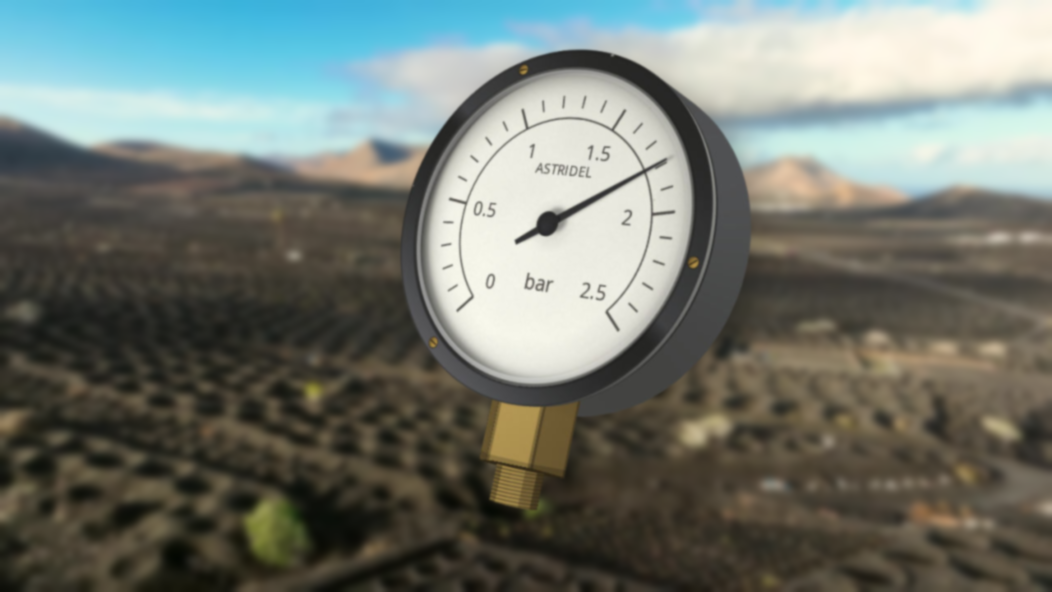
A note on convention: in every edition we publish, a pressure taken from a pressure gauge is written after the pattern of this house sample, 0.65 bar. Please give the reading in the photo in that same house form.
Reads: 1.8 bar
